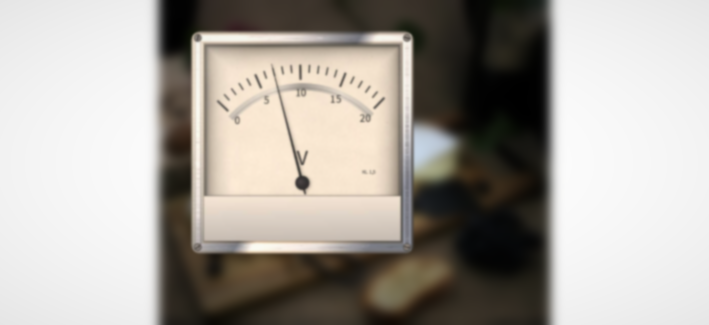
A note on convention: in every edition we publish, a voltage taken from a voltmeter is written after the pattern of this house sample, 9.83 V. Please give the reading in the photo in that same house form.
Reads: 7 V
